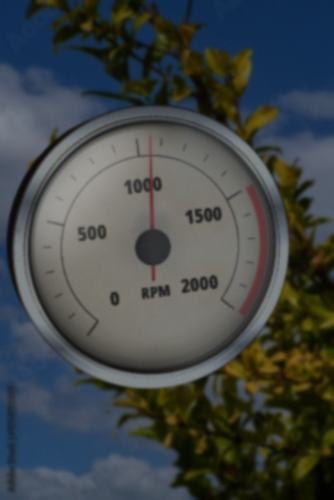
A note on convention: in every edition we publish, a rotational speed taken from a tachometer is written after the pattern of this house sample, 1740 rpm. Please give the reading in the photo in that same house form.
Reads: 1050 rpm
